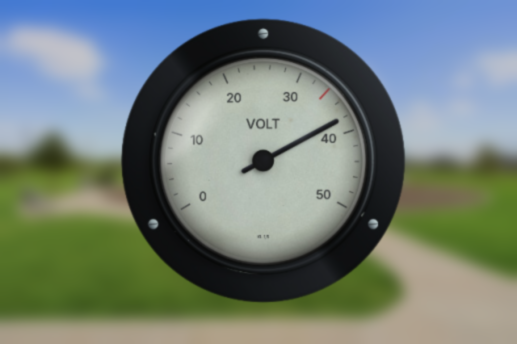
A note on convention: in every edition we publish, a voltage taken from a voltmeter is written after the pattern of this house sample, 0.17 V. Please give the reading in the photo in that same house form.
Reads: 38 V
